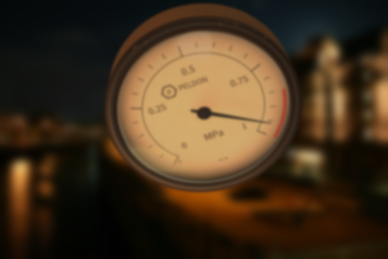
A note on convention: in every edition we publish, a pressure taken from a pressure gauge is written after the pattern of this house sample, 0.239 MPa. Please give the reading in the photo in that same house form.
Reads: 0.95 MPa
